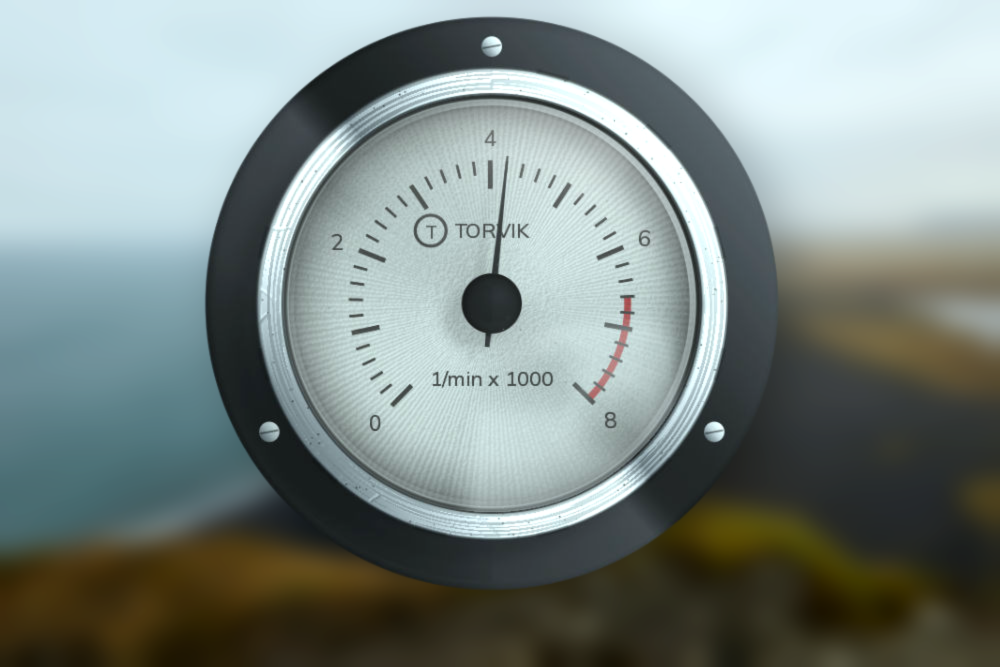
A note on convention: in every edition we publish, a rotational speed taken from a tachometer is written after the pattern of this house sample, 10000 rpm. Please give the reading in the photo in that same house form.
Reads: 4200 rpm
